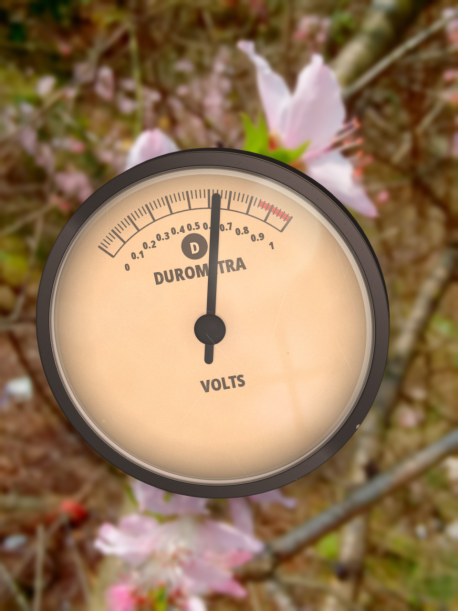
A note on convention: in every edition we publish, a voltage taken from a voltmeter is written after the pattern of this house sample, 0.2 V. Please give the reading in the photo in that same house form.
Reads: 0.64 V
